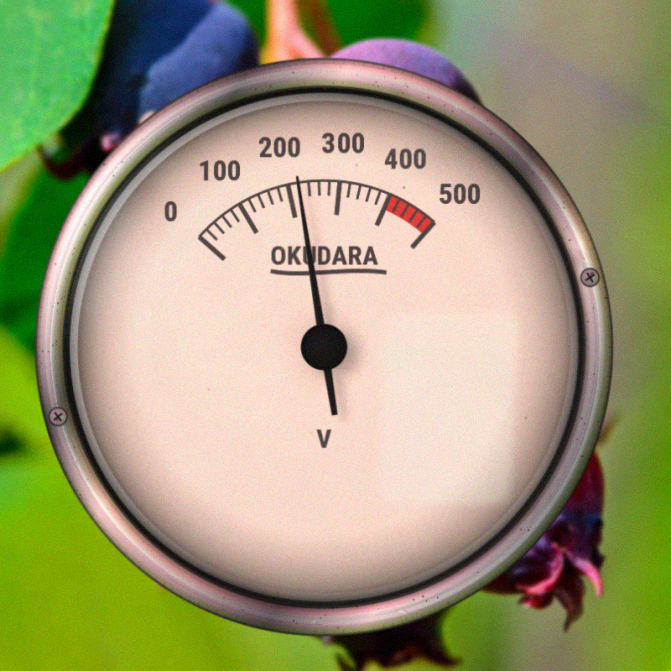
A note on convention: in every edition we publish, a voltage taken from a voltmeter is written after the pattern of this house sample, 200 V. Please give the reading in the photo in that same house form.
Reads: 220 V
